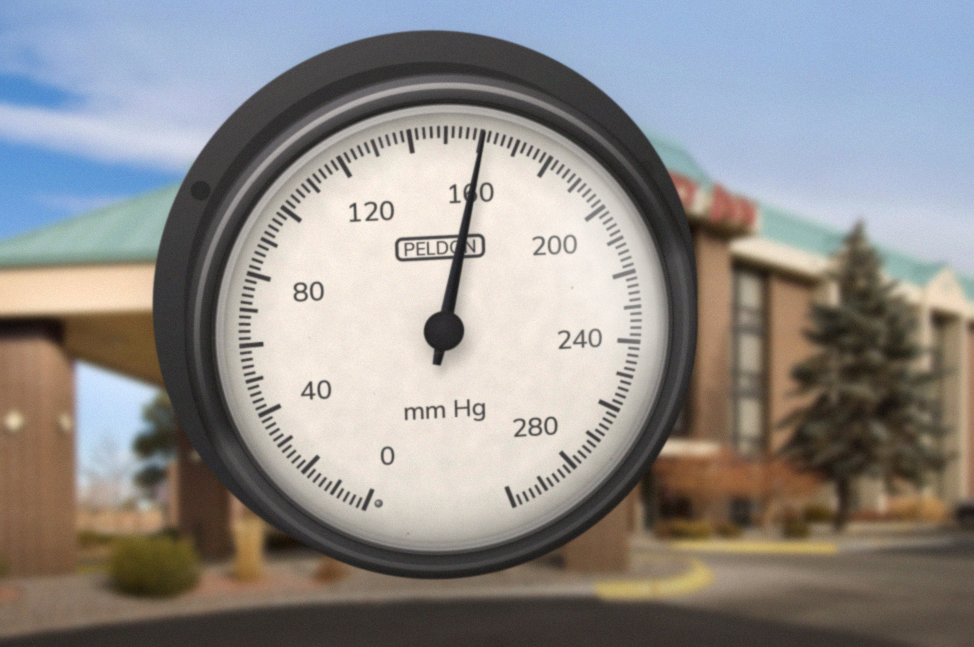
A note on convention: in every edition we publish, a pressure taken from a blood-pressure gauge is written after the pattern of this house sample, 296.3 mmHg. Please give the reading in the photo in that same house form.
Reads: 160 mmHg
